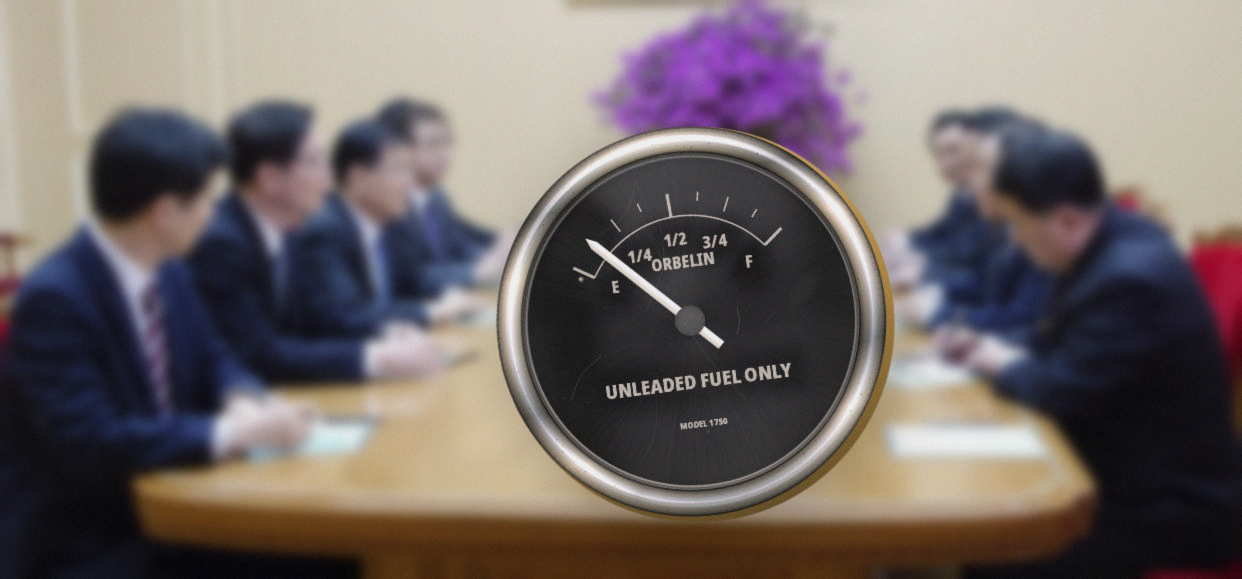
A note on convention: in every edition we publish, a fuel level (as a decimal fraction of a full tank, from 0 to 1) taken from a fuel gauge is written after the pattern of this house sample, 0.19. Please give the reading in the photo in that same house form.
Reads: 0.125
